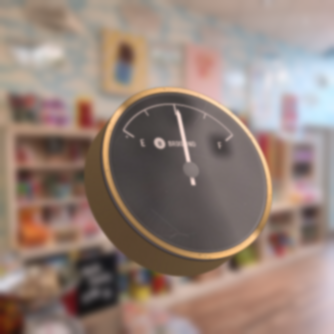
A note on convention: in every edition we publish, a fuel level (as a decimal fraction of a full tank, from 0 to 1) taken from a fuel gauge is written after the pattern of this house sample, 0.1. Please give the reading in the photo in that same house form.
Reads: 0.5
